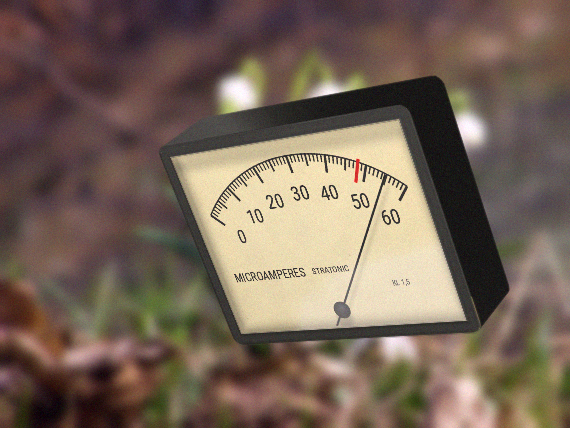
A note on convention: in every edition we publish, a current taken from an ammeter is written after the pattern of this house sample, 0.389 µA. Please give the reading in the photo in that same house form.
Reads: 55 µA
